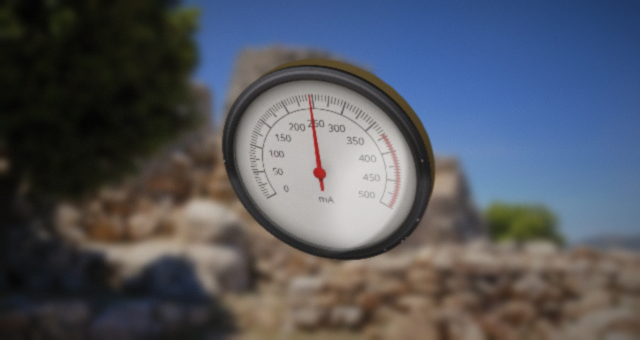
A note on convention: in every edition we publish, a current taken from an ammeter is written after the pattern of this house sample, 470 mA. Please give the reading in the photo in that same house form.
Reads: 250 mA
